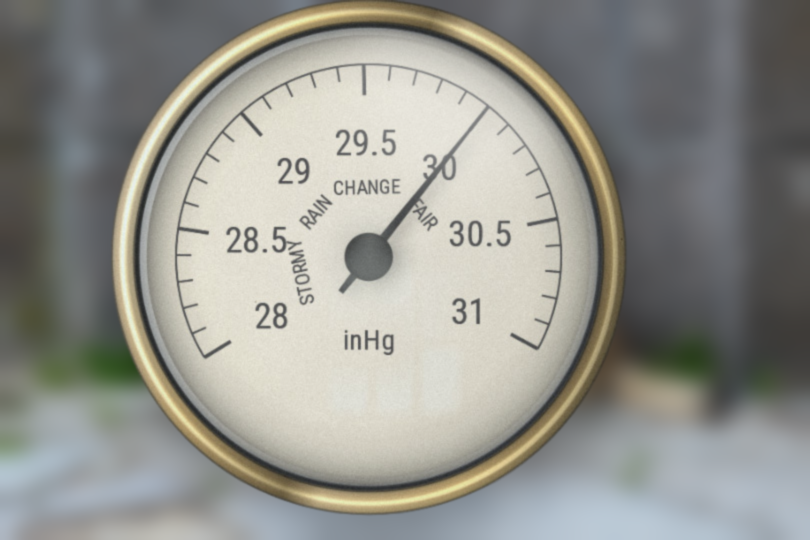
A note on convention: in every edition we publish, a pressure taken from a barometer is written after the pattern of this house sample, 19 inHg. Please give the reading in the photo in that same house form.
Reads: 30 inHg
